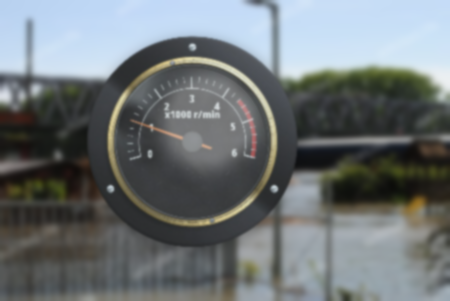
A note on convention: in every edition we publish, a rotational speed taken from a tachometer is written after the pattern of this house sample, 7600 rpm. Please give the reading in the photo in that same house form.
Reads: 1000 rpm
